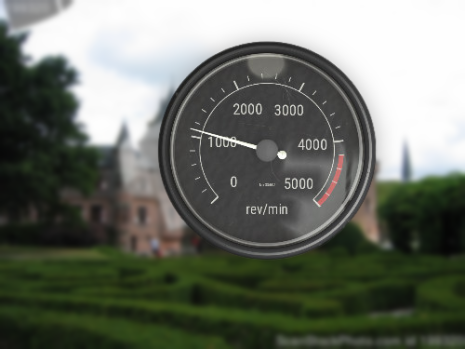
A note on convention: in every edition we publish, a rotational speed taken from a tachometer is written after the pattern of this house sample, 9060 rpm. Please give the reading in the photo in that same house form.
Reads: 1100 rpm
